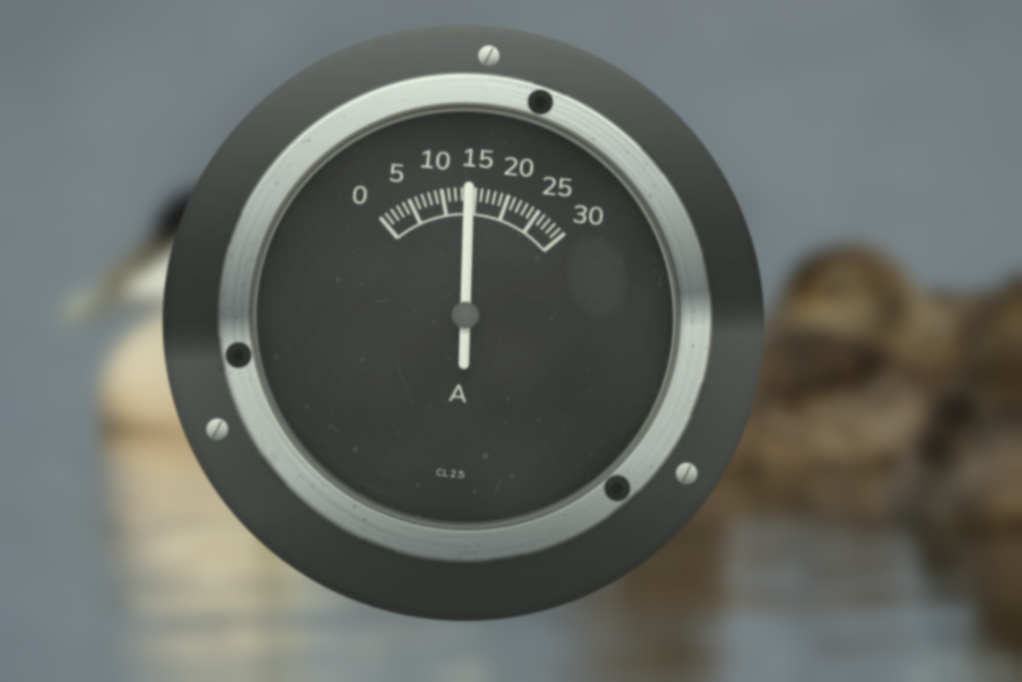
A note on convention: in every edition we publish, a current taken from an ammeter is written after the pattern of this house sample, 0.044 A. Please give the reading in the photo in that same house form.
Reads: 14 A
